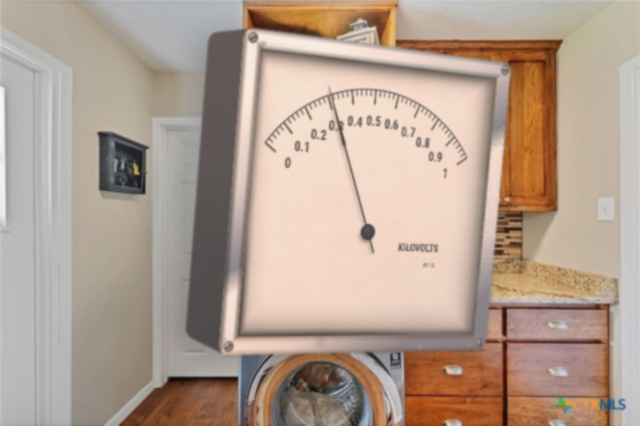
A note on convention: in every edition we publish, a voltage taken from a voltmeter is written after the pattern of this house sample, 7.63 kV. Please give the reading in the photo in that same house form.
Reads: 0.3 kV
